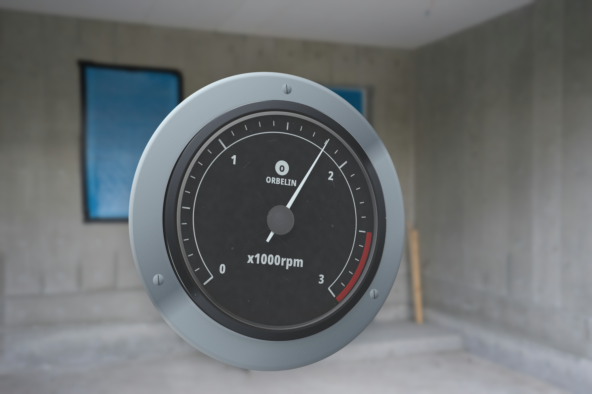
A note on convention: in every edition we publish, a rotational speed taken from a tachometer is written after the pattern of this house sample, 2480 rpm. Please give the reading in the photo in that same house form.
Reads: 1800 rpm
